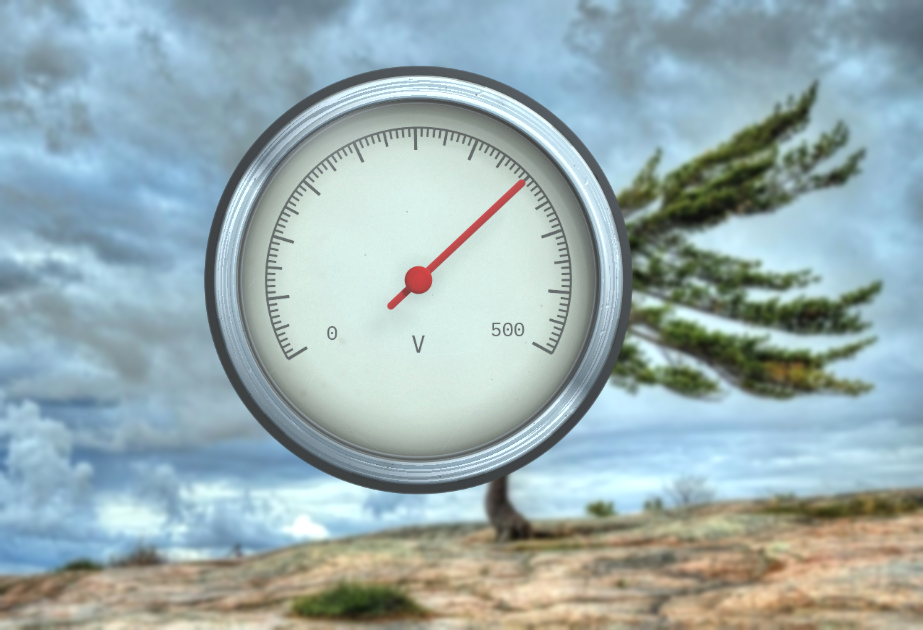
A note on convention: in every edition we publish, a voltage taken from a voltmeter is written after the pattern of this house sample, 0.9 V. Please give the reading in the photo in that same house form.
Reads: 350 V
